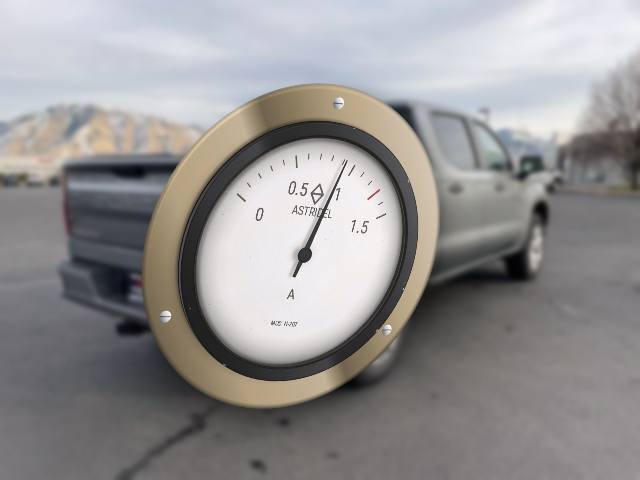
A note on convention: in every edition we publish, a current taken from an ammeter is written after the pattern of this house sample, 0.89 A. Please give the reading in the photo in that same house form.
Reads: 0.9 A
